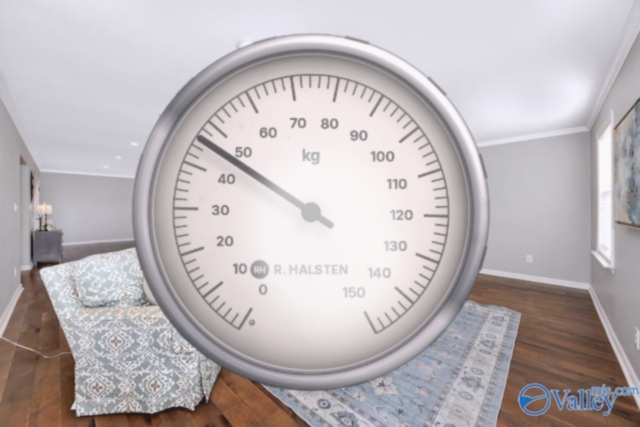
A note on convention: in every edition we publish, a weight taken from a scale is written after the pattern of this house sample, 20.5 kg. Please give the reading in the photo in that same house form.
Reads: 46 kg
